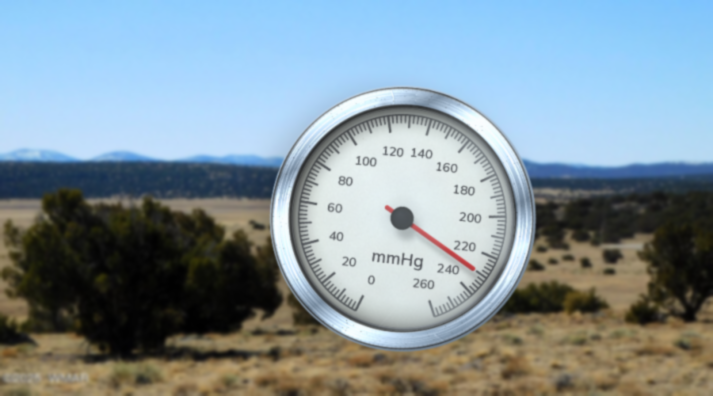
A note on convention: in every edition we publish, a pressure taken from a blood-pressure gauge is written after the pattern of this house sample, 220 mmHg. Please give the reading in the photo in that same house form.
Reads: 230 mmHg
